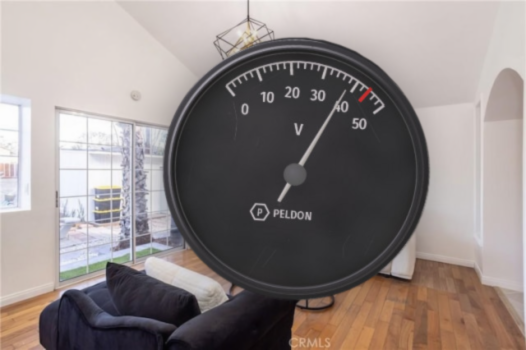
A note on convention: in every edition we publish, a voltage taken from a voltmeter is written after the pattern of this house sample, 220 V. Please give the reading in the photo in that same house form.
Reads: 38 V
